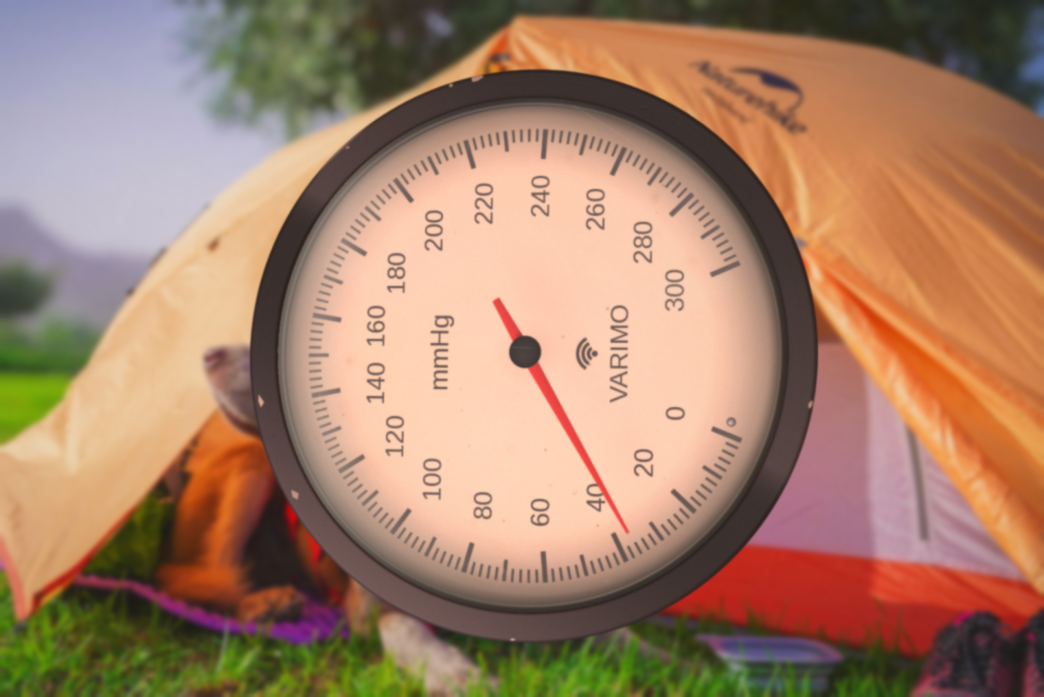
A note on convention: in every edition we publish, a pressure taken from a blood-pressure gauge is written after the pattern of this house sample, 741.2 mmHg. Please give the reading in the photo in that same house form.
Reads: 36 mmHg
